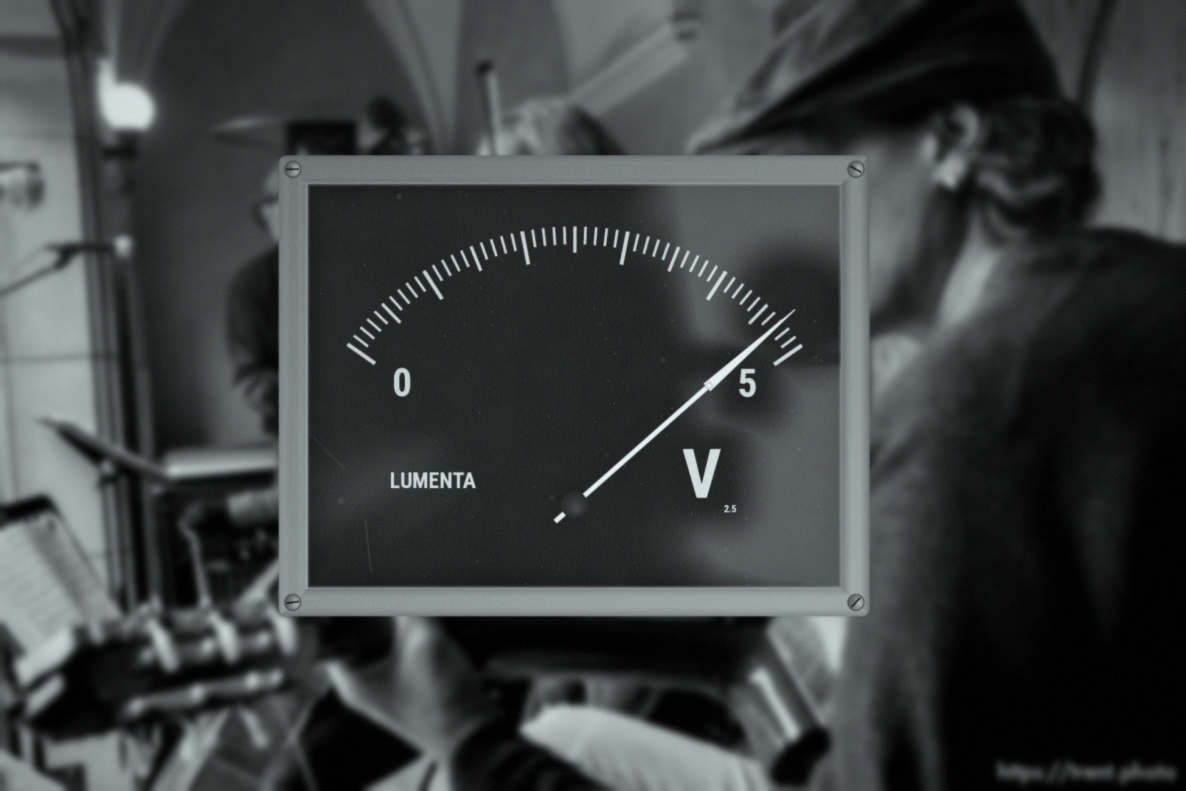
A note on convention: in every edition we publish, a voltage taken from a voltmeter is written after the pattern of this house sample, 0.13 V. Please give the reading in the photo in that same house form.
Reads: 4.7 V
